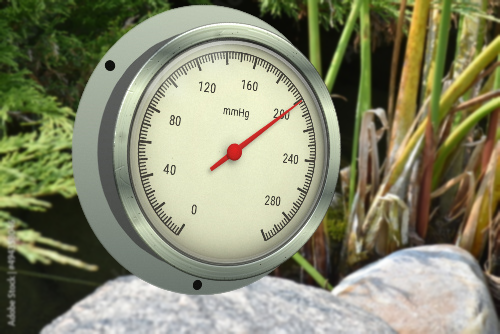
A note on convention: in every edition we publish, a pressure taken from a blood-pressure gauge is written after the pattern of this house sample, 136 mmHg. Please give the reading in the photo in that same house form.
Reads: 200 mmHg
